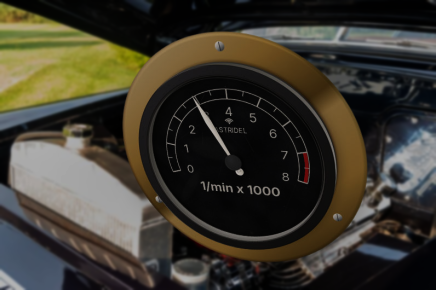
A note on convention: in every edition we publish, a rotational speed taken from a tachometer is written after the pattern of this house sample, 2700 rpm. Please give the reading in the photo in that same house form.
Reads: 3000 rpm
